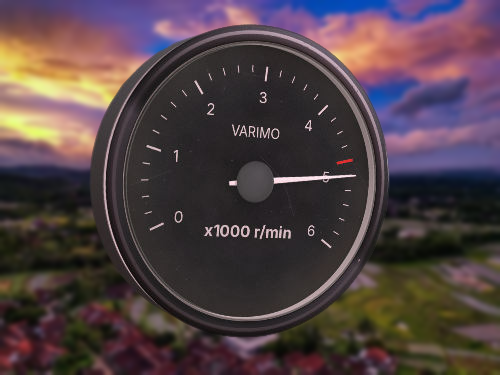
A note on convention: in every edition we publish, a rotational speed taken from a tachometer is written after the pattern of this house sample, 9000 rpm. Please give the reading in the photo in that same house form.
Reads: 5000 rpm
